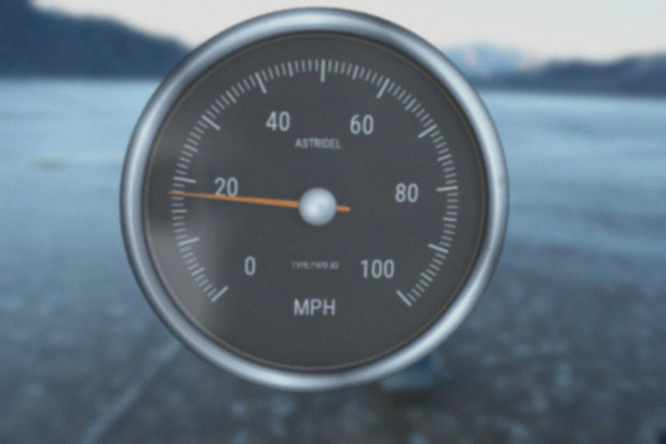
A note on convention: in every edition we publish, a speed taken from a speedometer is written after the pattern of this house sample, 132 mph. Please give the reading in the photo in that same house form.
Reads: 18 mph
